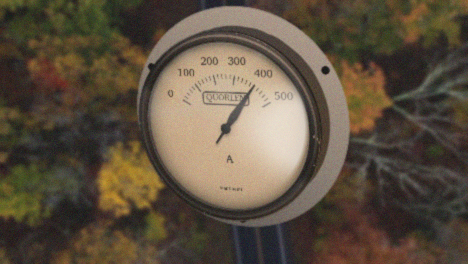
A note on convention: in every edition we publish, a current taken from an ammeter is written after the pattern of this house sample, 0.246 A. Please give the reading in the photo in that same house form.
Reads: 400 A
